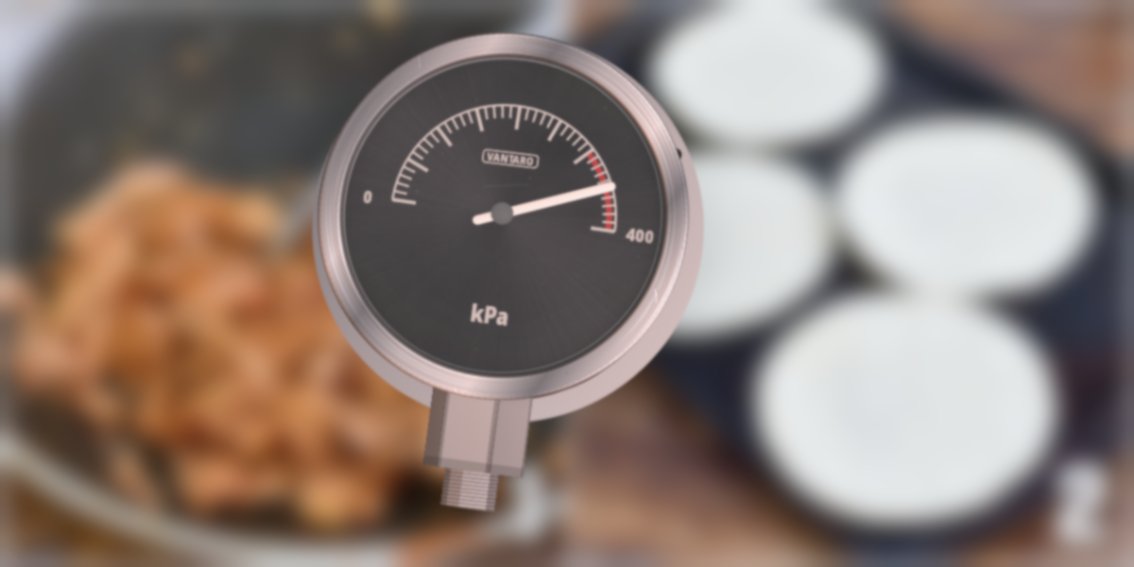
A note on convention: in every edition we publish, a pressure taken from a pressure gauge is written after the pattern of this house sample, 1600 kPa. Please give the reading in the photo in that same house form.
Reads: 350 kPa
